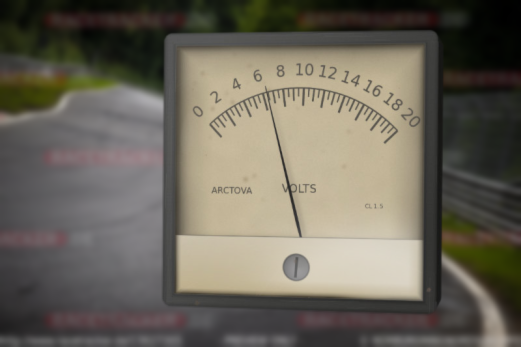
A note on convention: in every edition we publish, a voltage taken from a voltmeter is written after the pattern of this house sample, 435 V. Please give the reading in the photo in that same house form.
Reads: 6.5 V
